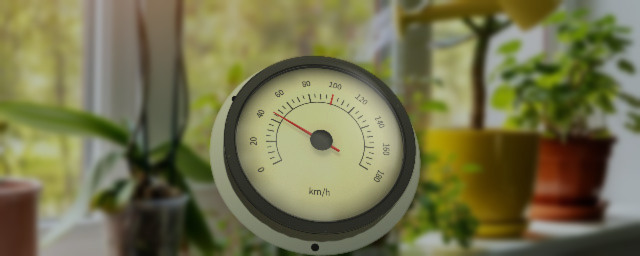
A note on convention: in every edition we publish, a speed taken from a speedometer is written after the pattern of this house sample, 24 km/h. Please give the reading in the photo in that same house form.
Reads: 45 km/h
